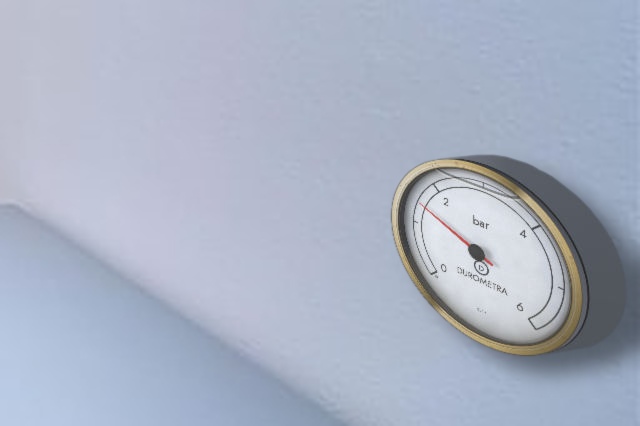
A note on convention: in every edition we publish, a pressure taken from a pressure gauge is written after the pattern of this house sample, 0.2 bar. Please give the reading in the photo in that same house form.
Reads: 1.5 bar
